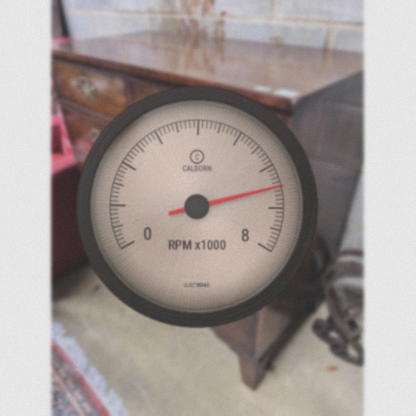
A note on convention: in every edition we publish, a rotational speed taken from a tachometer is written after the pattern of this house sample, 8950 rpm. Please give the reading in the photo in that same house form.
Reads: 6500 rpm
